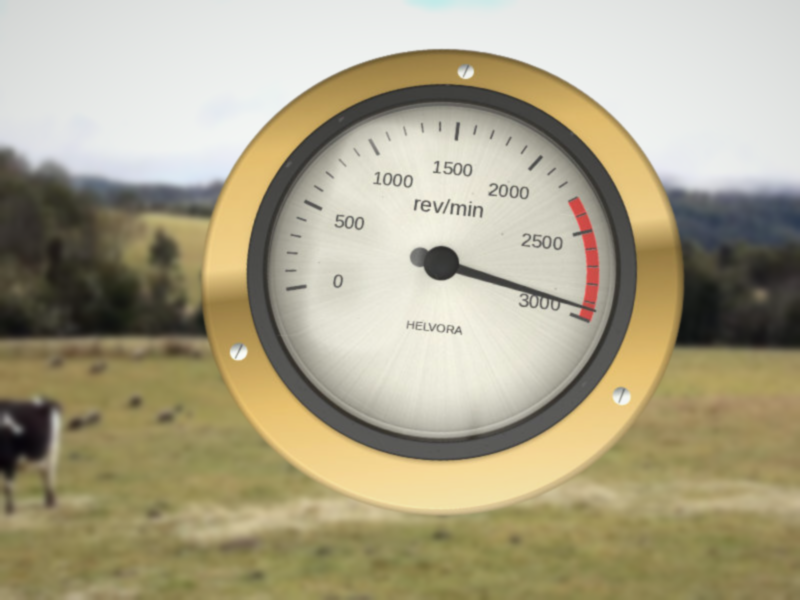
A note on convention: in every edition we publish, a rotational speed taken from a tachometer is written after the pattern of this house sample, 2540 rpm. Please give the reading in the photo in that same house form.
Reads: 2950 rpm
